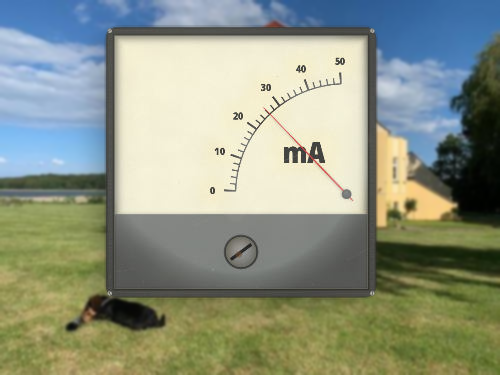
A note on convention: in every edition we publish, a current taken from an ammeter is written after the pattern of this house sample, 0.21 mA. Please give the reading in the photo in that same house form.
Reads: 26 mA
